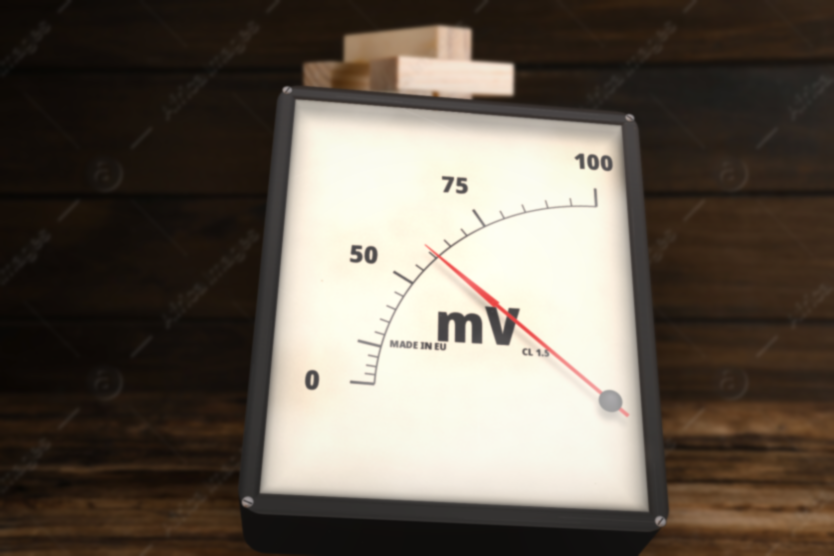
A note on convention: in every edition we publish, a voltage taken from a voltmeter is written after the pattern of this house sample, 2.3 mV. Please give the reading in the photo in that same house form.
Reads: 60 mV
